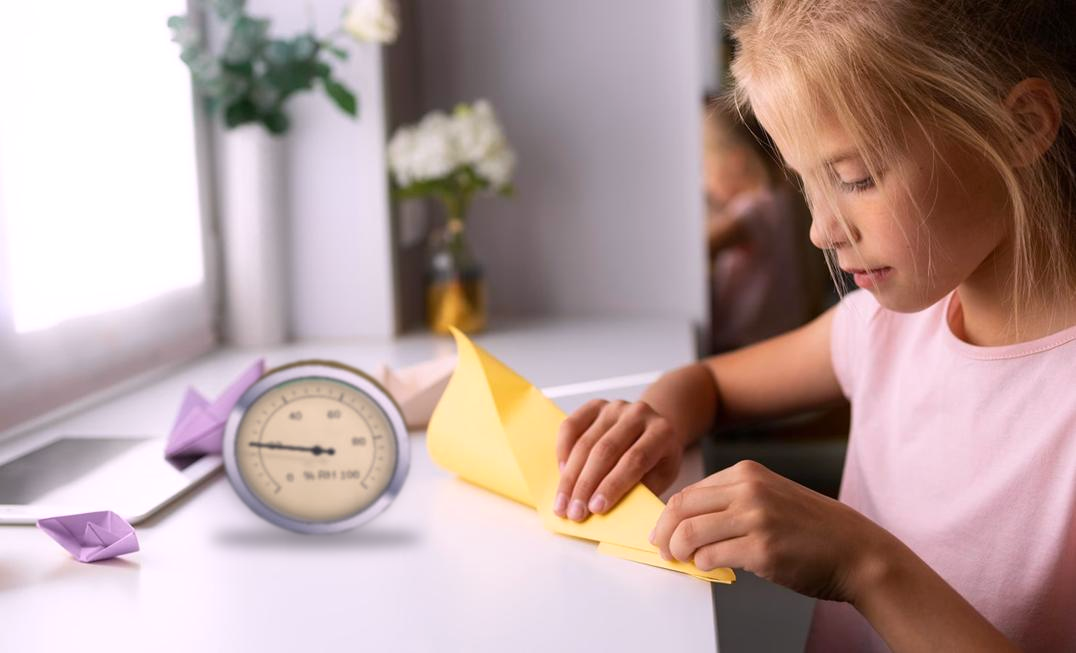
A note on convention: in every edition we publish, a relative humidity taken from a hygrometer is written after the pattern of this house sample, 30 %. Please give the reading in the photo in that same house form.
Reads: 20 %
